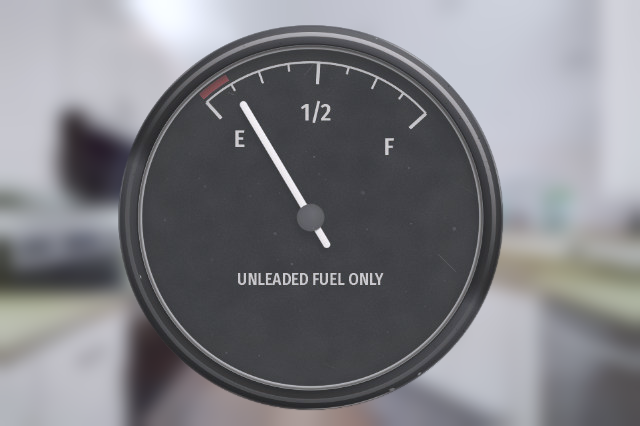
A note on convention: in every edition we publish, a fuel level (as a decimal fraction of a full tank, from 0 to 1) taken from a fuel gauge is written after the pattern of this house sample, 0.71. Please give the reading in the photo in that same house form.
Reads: 0.125
